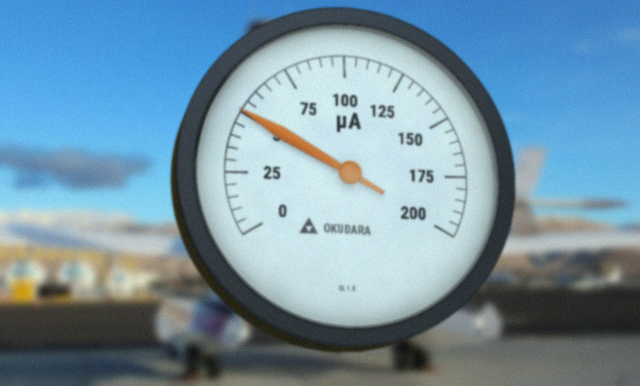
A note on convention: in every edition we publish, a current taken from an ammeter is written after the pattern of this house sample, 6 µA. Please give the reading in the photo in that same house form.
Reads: 50 µA
